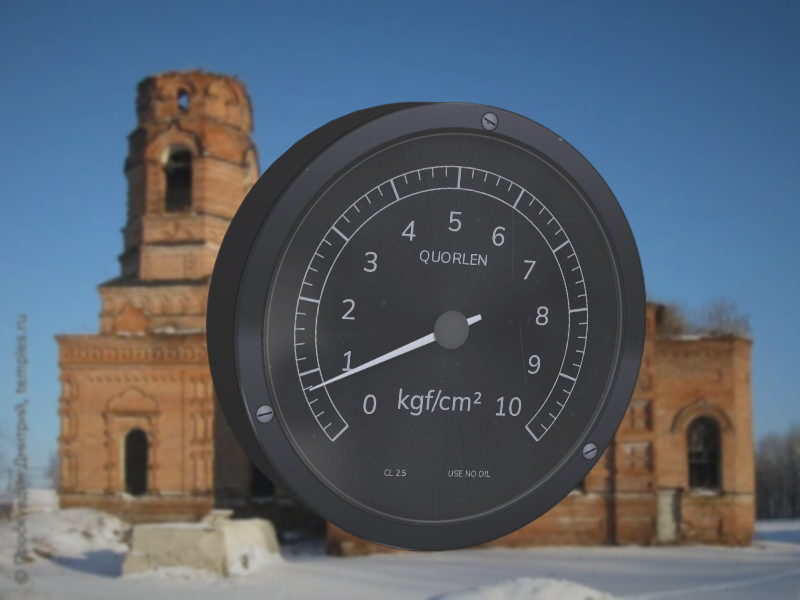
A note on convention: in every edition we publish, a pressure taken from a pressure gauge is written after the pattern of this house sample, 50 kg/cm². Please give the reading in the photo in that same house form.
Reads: 0.8 kg/cm²
